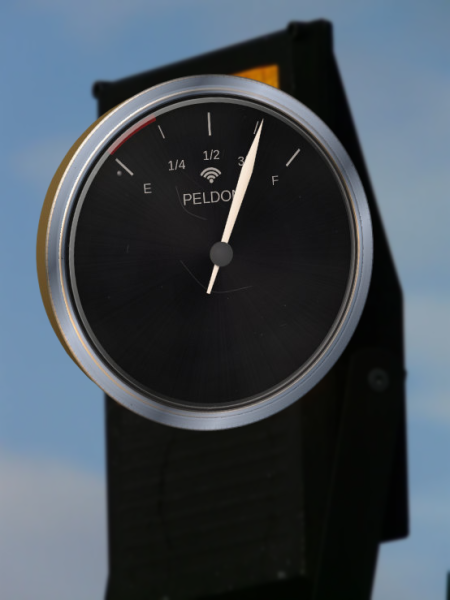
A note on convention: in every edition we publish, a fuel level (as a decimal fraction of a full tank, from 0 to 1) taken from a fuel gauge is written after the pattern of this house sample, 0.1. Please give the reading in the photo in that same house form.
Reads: 0.75
